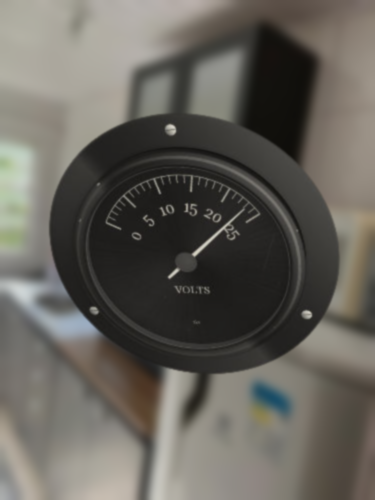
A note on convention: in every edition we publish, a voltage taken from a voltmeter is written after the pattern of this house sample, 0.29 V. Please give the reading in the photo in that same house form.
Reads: 23 V
